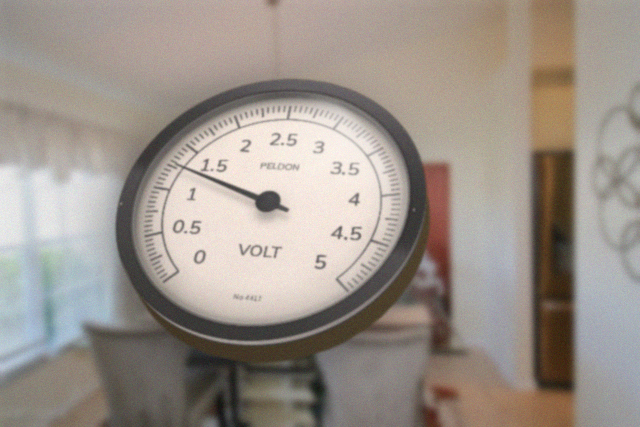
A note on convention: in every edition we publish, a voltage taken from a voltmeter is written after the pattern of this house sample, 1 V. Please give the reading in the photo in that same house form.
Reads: 1.25 V
